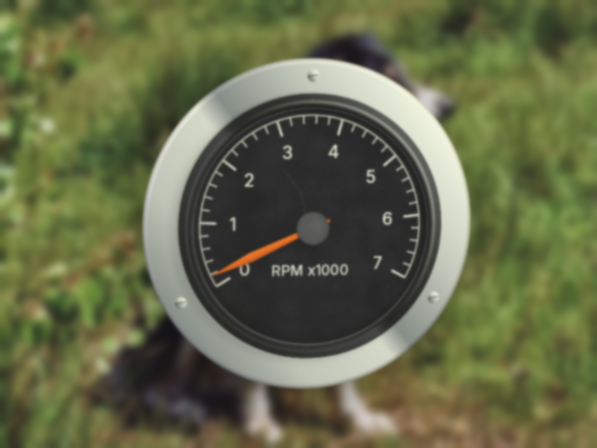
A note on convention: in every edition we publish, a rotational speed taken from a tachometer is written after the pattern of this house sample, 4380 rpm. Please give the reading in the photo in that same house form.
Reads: 200 rpm
